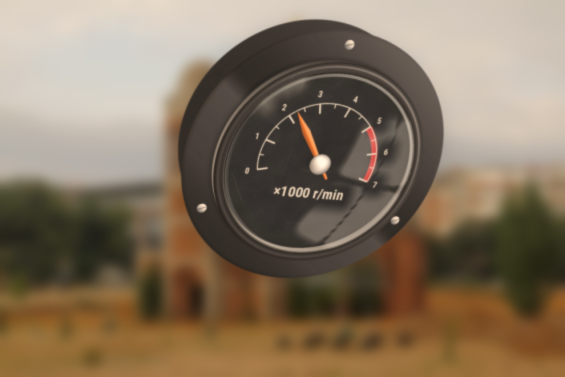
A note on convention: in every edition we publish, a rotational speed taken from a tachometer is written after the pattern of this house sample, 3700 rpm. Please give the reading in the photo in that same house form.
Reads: 2250 rpm
